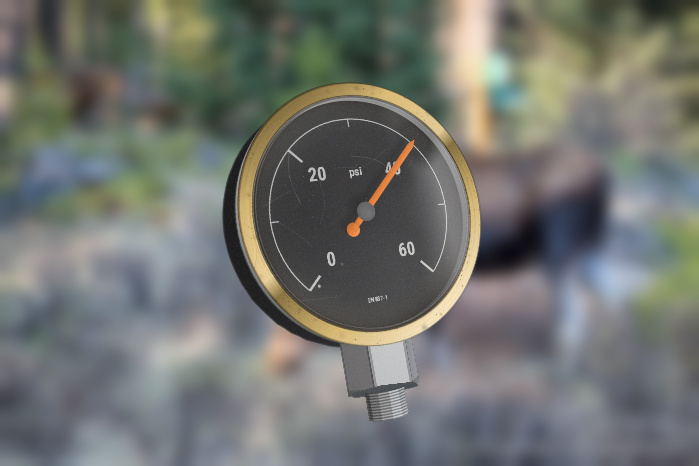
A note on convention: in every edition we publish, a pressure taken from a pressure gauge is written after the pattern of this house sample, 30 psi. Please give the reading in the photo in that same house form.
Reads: 40 psi
